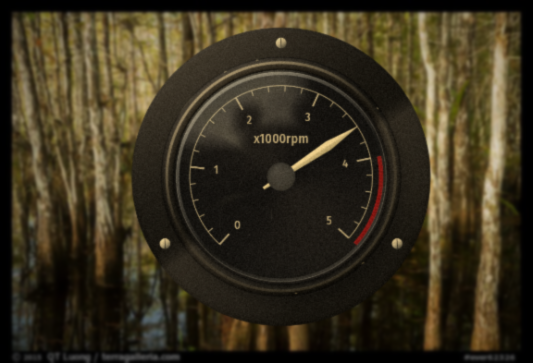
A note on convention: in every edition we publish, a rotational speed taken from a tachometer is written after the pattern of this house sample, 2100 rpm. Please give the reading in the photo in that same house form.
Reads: 3600 rpm
